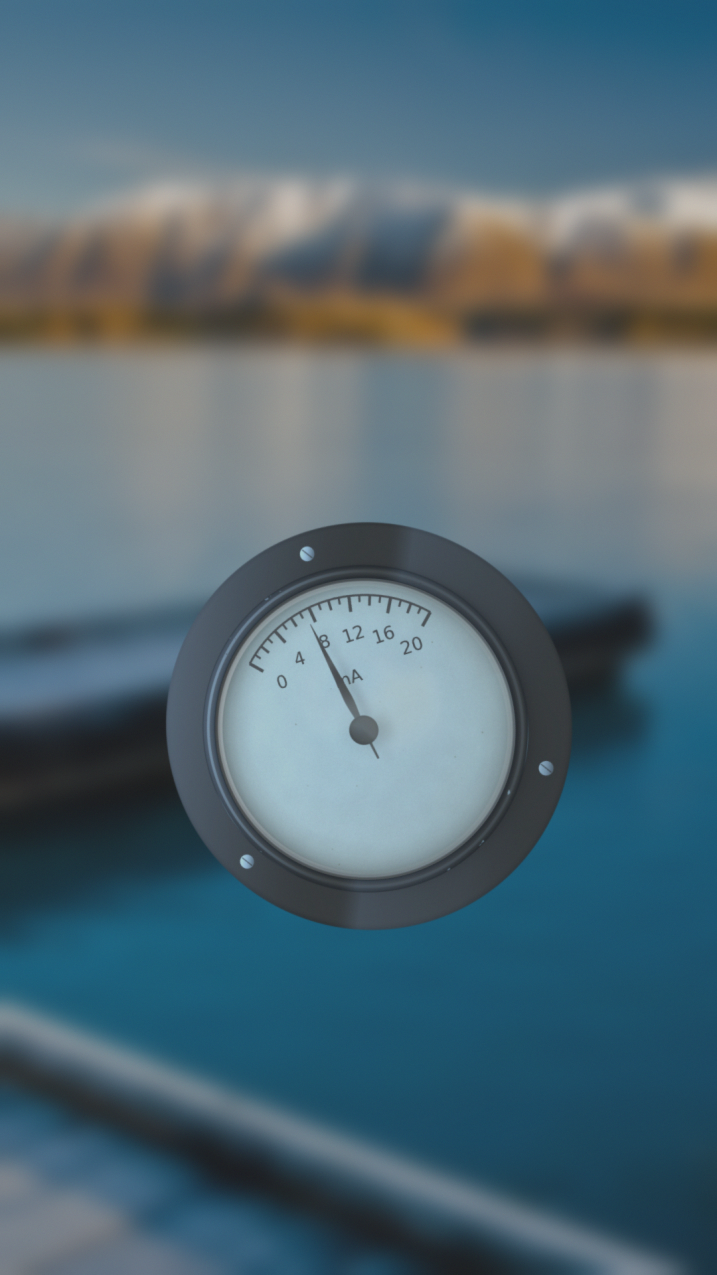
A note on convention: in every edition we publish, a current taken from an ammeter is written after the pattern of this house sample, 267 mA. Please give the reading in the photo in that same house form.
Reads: 7.5 mA
